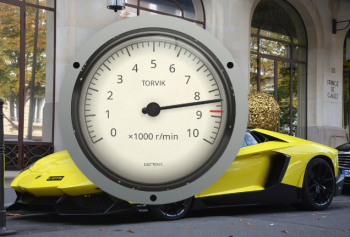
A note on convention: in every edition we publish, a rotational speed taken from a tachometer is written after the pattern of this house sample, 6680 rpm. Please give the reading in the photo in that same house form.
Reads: 8400 rpm
